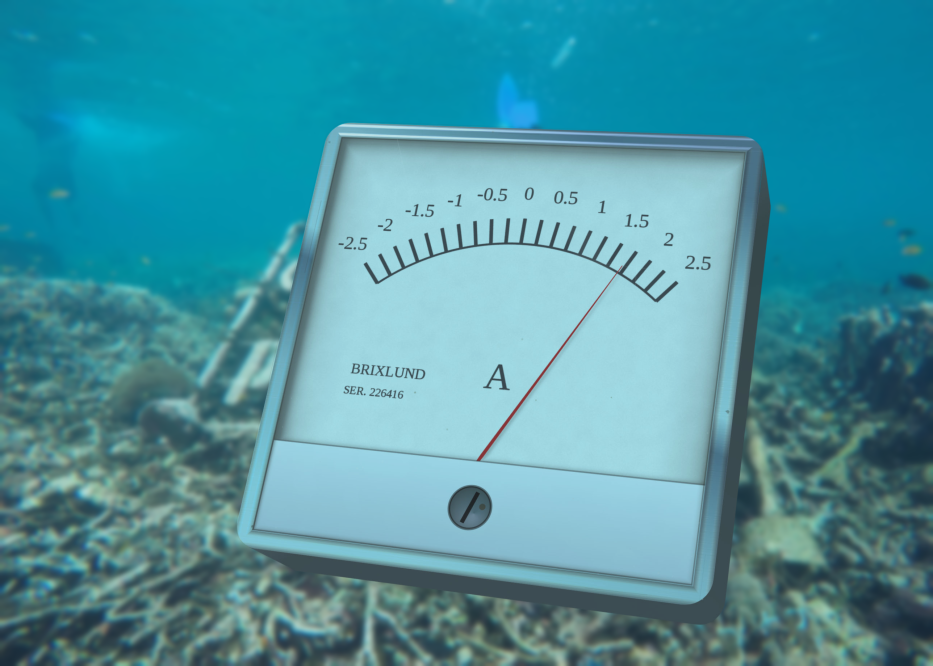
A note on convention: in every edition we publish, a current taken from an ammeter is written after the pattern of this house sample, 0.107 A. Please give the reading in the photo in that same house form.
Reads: 1.75 A
